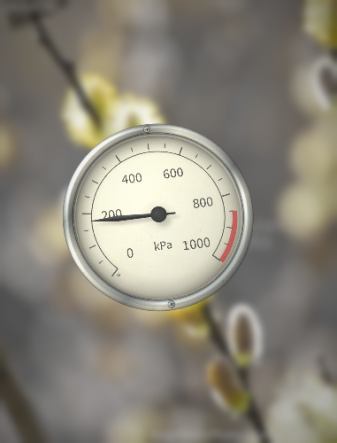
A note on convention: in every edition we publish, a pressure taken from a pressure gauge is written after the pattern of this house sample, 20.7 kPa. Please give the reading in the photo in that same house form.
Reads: 175 kPa
